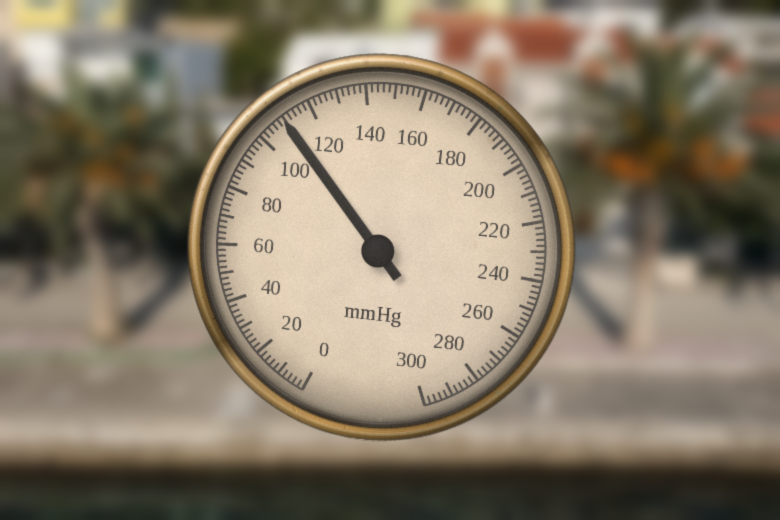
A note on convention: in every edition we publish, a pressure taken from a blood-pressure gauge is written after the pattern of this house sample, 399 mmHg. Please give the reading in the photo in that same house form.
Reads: 110 mmHg
